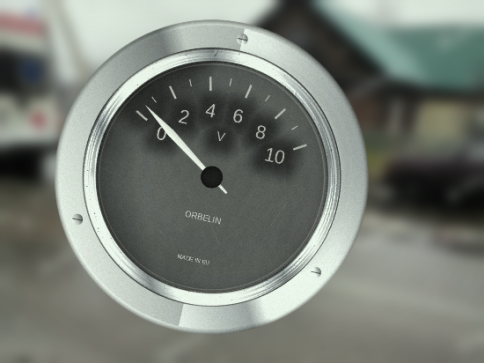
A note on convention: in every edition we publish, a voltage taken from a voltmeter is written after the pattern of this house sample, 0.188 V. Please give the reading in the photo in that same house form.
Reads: 0.5 V
